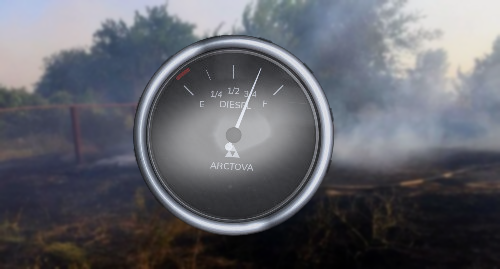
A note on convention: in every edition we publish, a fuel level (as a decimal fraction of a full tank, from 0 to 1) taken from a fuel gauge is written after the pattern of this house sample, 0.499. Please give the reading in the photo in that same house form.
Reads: 0.75
